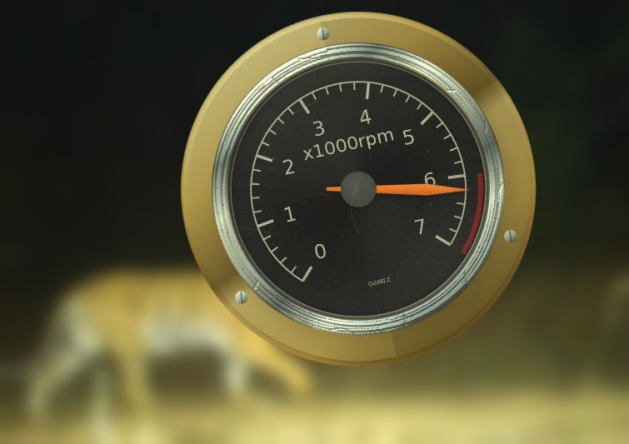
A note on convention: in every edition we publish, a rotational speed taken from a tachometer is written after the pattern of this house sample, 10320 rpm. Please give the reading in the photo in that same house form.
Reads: 6200 rpm
